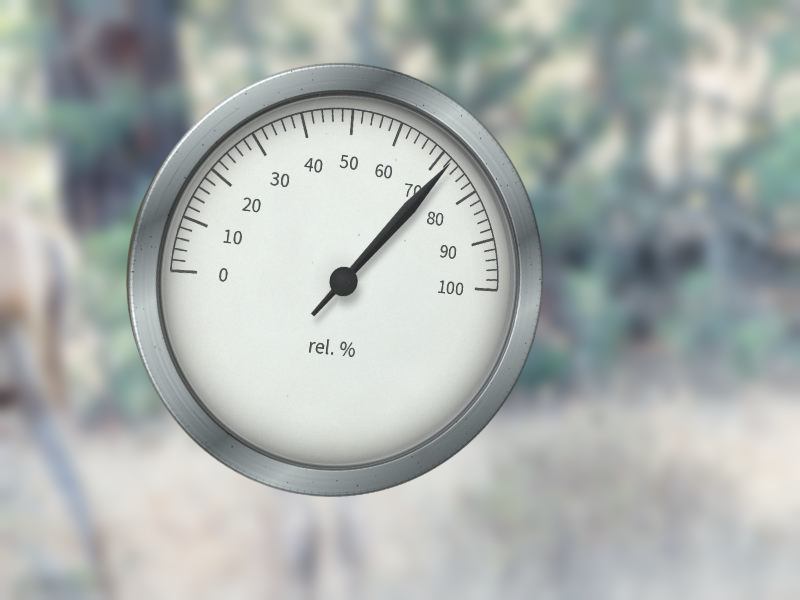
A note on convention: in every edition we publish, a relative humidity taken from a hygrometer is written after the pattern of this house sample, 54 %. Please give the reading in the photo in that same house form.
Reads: 72 %
